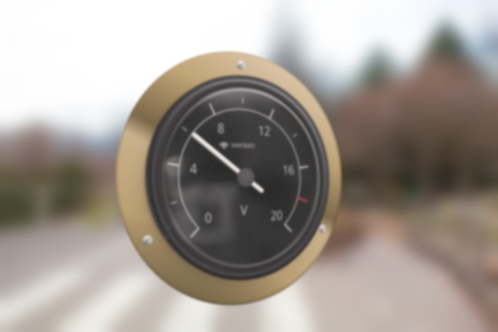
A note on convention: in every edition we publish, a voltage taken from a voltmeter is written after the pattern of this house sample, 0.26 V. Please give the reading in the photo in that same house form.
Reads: 6 V
